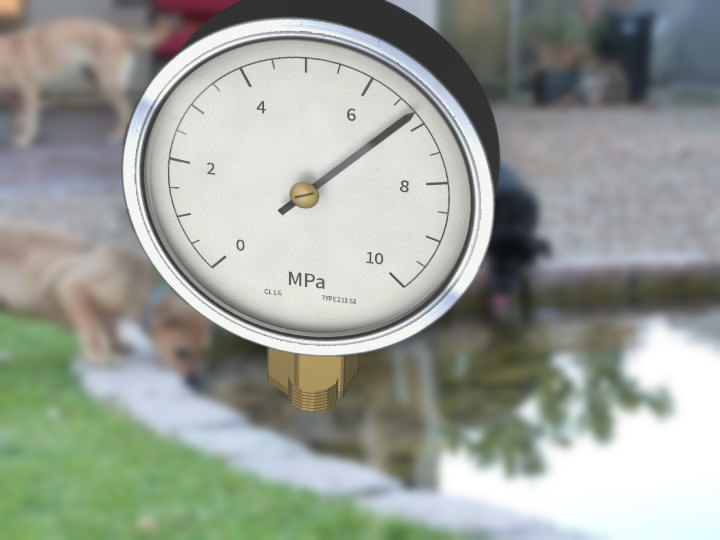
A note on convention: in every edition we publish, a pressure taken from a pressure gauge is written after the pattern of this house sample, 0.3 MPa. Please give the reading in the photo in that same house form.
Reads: 6.75 MPa
